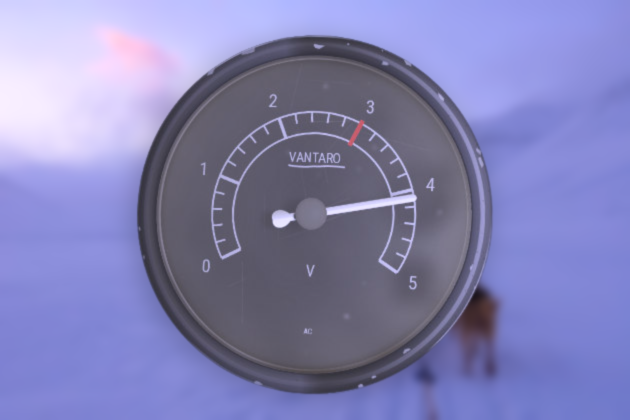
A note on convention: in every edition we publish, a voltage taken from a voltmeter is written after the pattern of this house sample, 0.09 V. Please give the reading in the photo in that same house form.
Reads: 4.1 V
